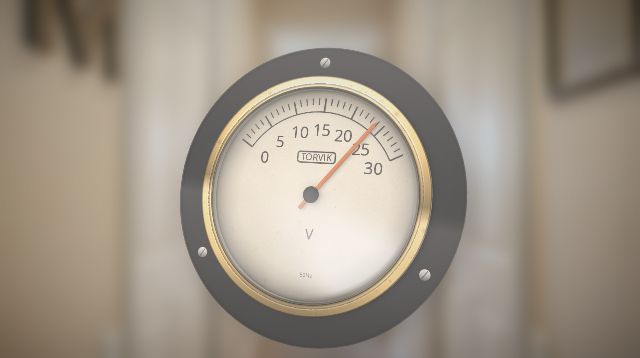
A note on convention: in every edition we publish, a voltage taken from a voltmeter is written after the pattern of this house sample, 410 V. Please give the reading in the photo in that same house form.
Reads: 24 V
